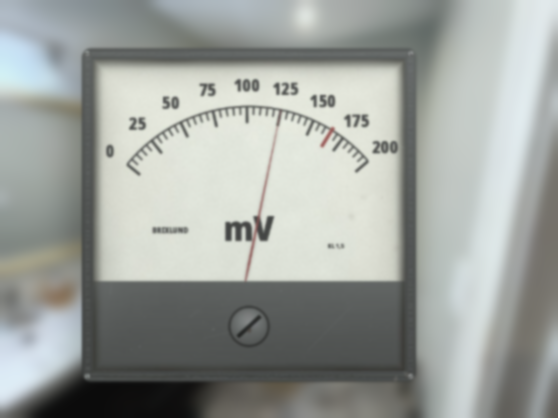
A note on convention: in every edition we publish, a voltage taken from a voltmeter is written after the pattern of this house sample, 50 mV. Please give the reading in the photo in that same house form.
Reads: 125 mV
